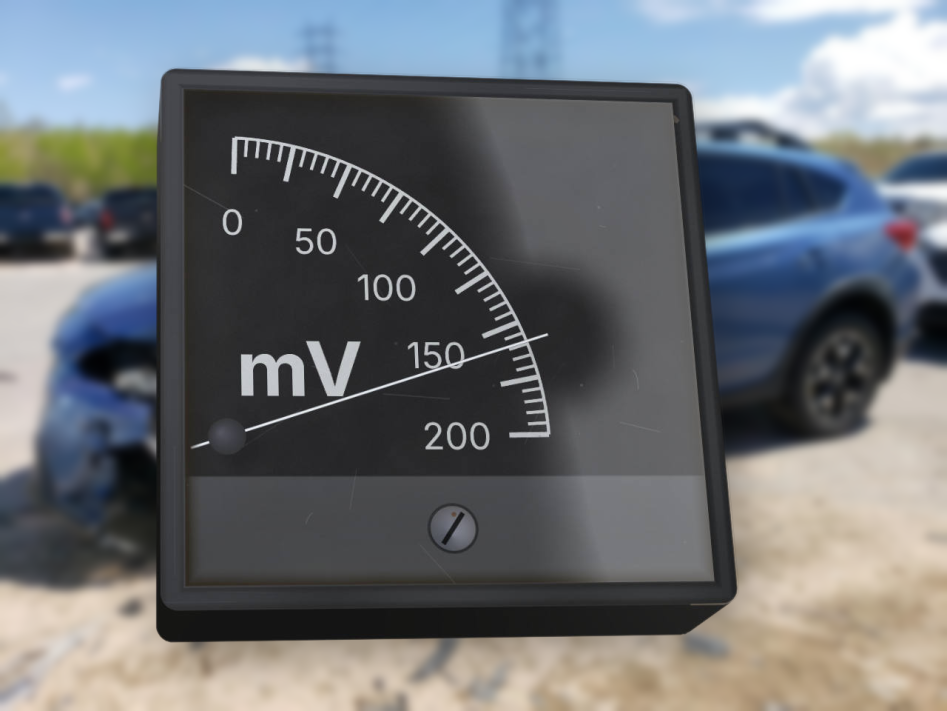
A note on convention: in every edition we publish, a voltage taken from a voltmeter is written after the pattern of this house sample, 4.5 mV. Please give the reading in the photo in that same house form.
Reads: 160 mV
